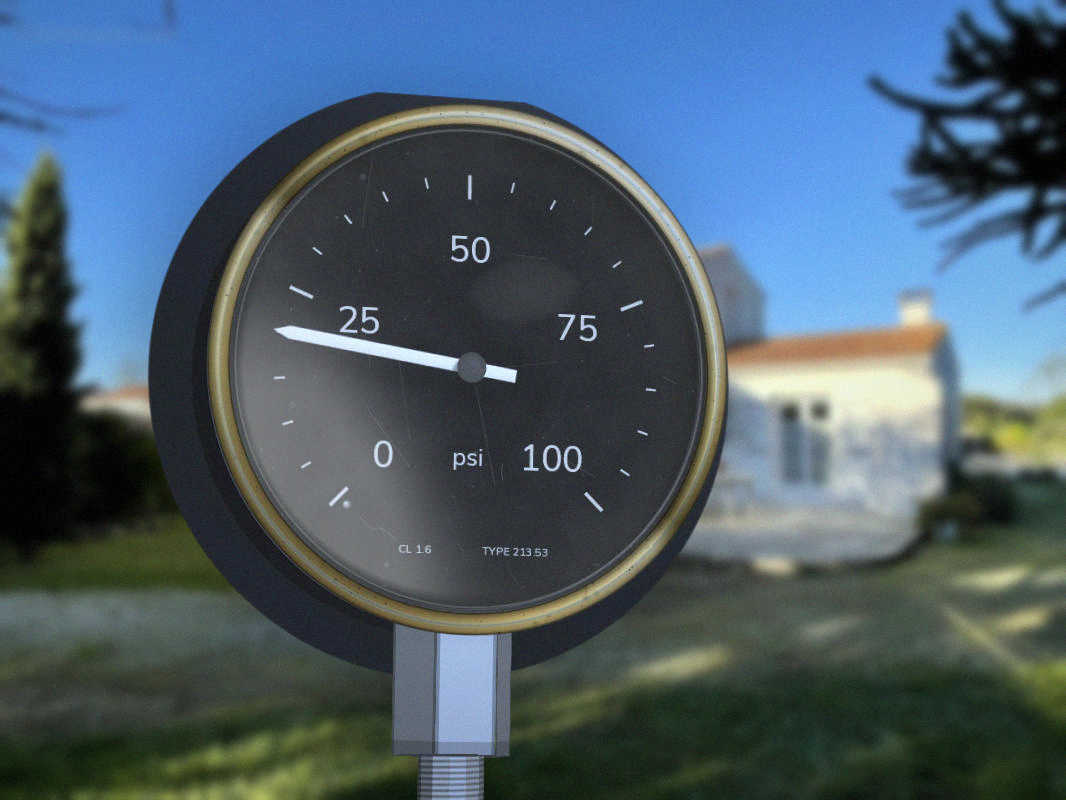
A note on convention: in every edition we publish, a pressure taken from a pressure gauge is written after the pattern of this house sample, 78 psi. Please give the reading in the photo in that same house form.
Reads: 20 psi
